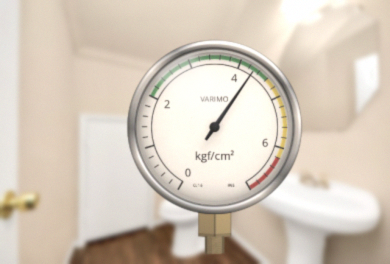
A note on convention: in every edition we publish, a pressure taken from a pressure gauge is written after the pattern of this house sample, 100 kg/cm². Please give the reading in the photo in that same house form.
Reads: 4.3 kg/cm²
